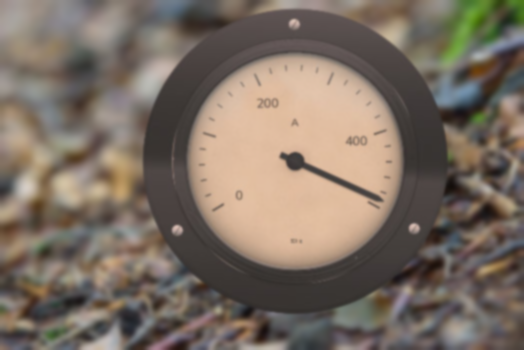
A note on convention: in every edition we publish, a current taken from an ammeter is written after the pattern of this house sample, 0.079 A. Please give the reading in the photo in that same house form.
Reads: 490 A
